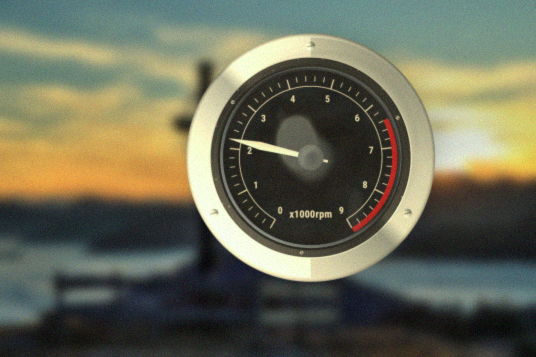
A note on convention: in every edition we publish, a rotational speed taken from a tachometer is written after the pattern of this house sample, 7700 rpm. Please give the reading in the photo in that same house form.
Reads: 2200 rpm
